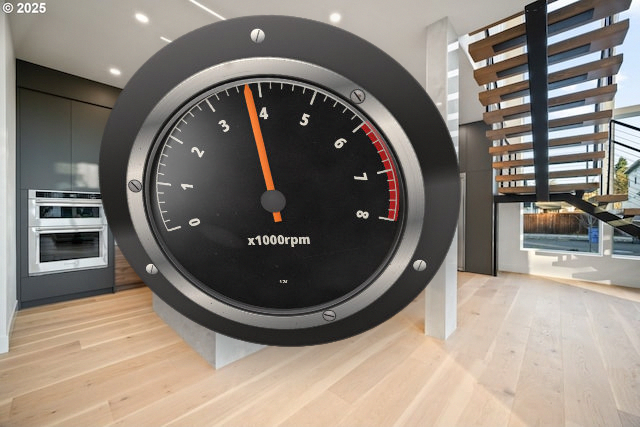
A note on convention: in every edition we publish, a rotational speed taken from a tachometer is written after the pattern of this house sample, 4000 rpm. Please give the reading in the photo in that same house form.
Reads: 3800 rpm
